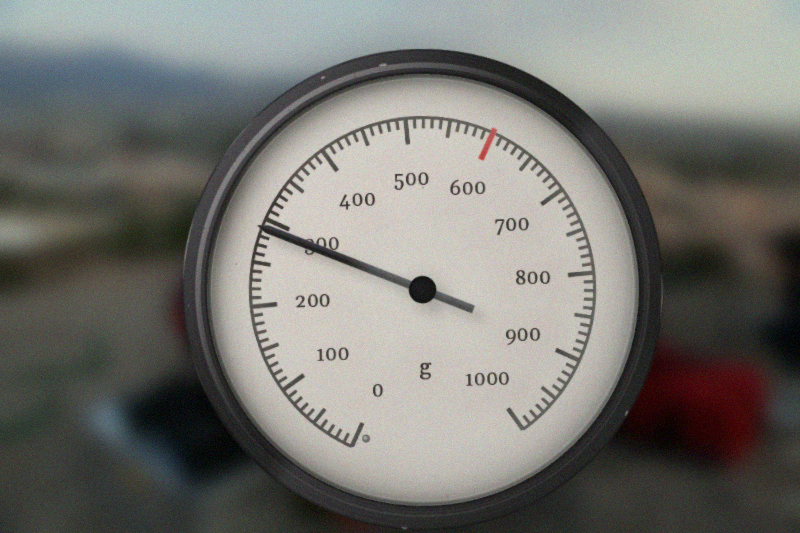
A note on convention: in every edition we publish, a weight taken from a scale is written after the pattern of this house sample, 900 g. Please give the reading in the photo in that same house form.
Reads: 290 g
